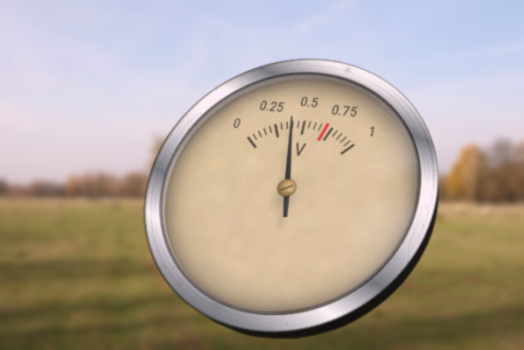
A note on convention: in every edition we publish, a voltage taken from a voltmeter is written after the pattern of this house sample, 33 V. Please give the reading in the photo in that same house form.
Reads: 0.4 V
